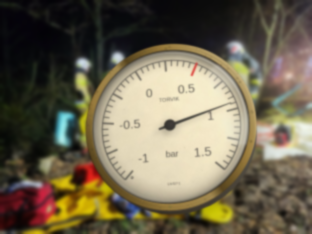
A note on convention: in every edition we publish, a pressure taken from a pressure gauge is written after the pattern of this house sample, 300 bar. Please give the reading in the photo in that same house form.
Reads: 0.95 bar
